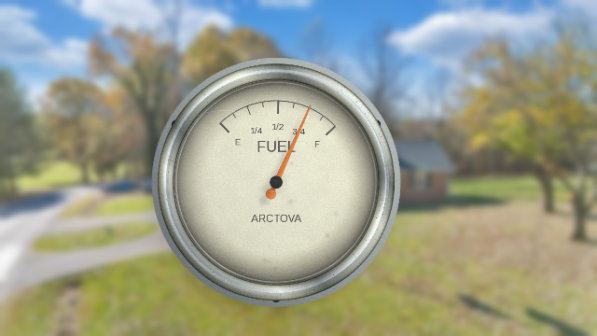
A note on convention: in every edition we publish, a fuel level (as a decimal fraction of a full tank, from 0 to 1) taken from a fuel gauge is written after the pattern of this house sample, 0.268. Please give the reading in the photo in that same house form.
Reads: 0.75
